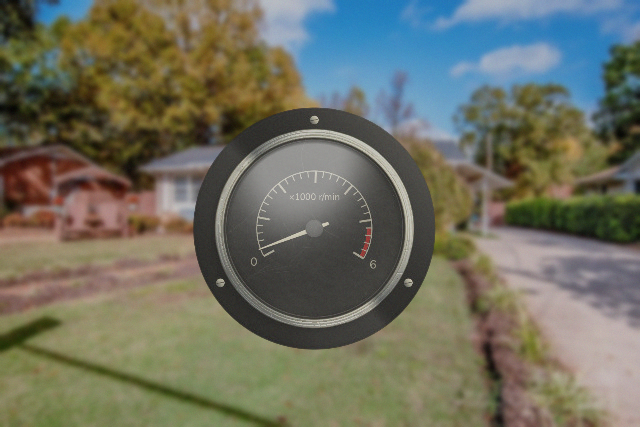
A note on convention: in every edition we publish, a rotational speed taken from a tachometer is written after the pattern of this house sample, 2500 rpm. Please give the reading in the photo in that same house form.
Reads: 200 rpm
